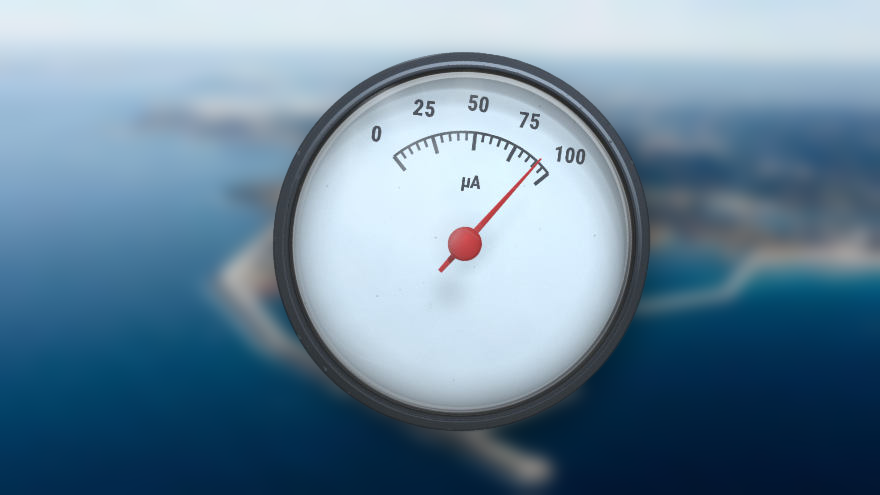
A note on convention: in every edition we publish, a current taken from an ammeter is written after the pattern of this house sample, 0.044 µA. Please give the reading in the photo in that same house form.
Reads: 90 µA
